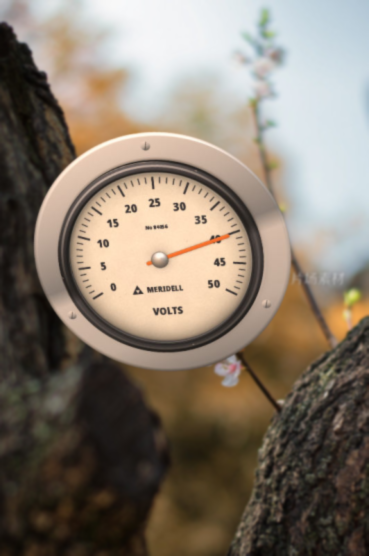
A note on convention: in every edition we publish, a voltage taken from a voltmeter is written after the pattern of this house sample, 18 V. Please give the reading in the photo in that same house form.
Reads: 40 V
